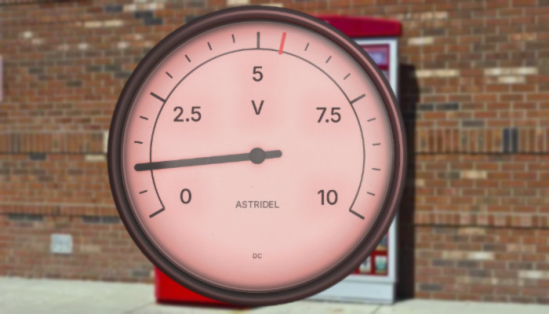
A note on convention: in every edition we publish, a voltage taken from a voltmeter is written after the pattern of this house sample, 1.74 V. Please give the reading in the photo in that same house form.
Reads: 1 V
